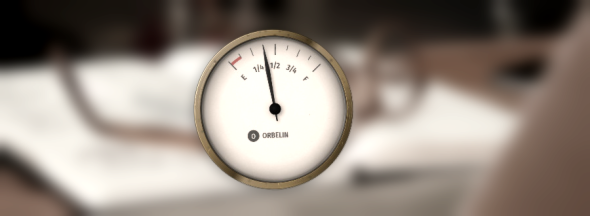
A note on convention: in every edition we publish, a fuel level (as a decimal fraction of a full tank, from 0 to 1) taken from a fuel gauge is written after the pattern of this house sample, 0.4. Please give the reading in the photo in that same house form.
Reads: 0.375
